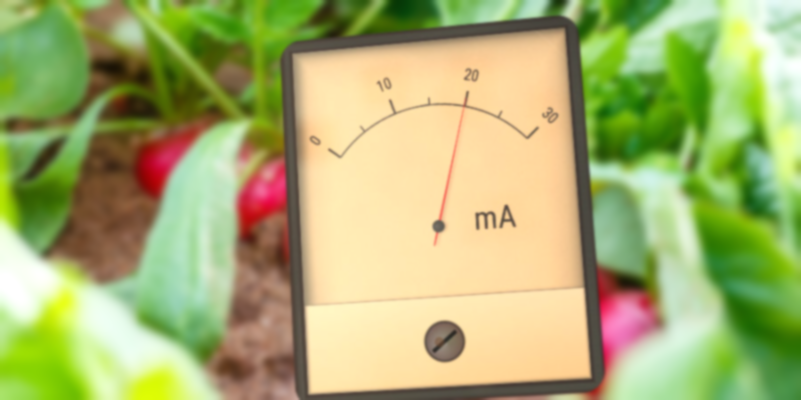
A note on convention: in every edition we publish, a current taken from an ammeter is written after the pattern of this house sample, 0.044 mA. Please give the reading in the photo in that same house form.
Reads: 20 mA
